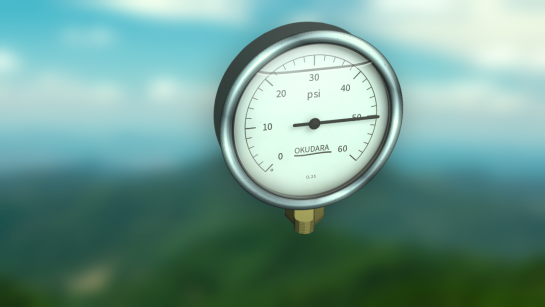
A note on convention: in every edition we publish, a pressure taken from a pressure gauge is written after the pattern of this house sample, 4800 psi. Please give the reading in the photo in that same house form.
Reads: 50 psi
